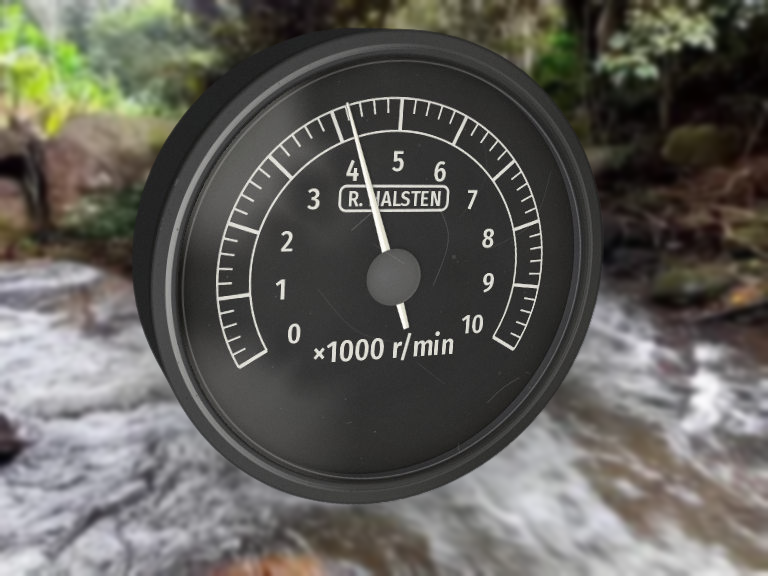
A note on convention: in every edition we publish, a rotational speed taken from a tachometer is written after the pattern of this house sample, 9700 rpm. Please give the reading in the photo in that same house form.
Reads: 4200 rpm
